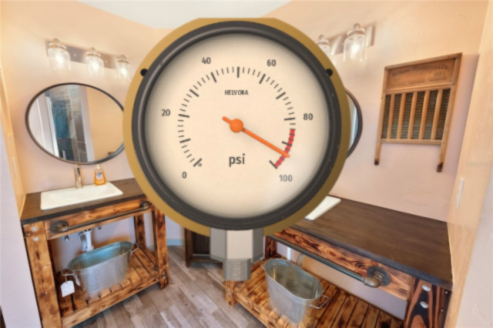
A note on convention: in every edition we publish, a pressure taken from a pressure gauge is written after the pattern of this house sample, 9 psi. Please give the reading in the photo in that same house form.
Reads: 94 psi
